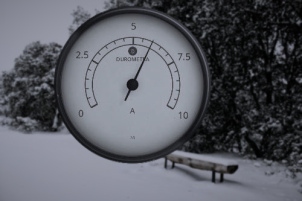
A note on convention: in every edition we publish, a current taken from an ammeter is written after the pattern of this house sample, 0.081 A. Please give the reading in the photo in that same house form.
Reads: 6 A
